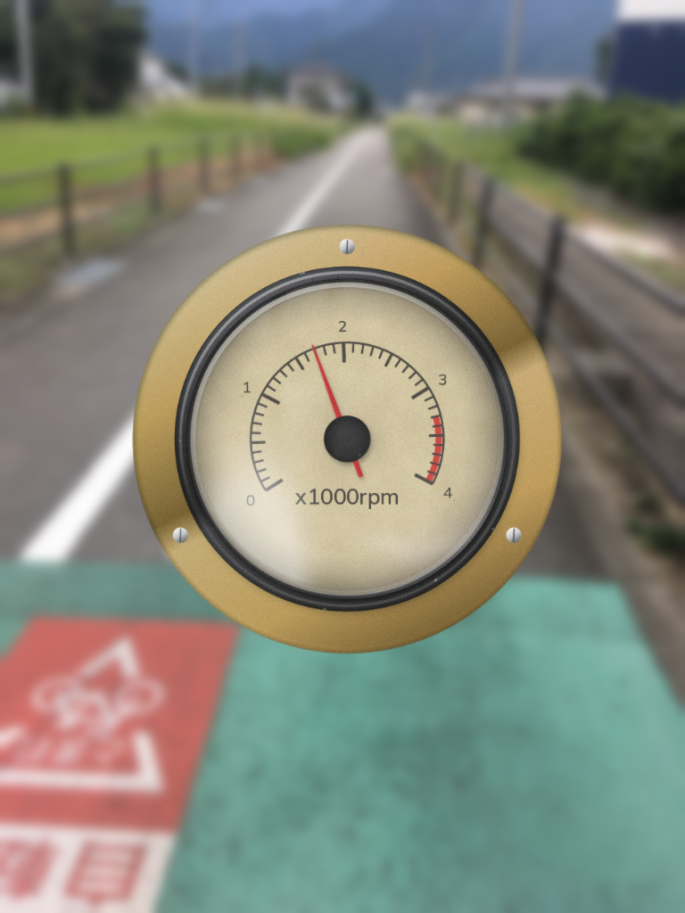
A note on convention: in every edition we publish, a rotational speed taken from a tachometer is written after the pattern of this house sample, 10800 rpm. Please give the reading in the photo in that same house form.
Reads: 1700 rpm
